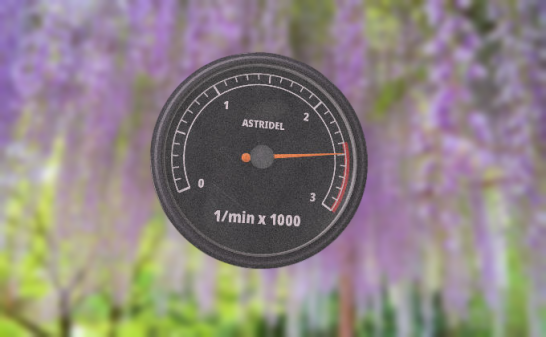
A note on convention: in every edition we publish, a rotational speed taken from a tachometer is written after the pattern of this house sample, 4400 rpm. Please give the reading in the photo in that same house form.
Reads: 2500 rpm
